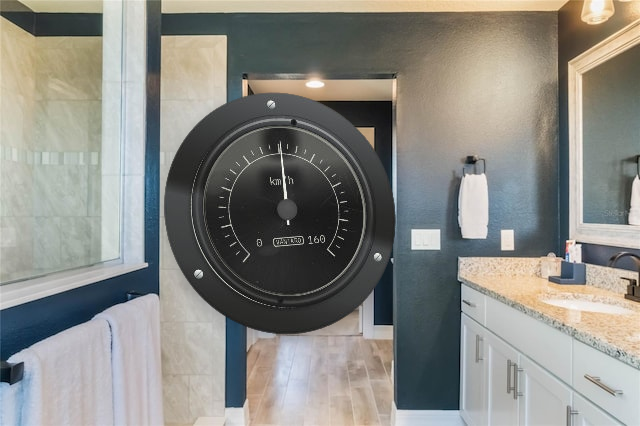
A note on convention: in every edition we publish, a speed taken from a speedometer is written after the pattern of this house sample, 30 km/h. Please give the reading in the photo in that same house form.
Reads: 80 km/h
